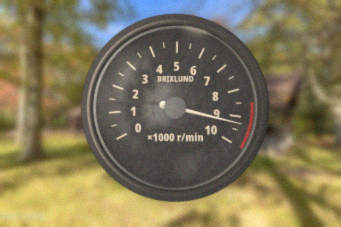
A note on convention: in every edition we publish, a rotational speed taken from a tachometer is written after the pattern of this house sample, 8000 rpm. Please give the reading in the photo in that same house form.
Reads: 9250 rpm
